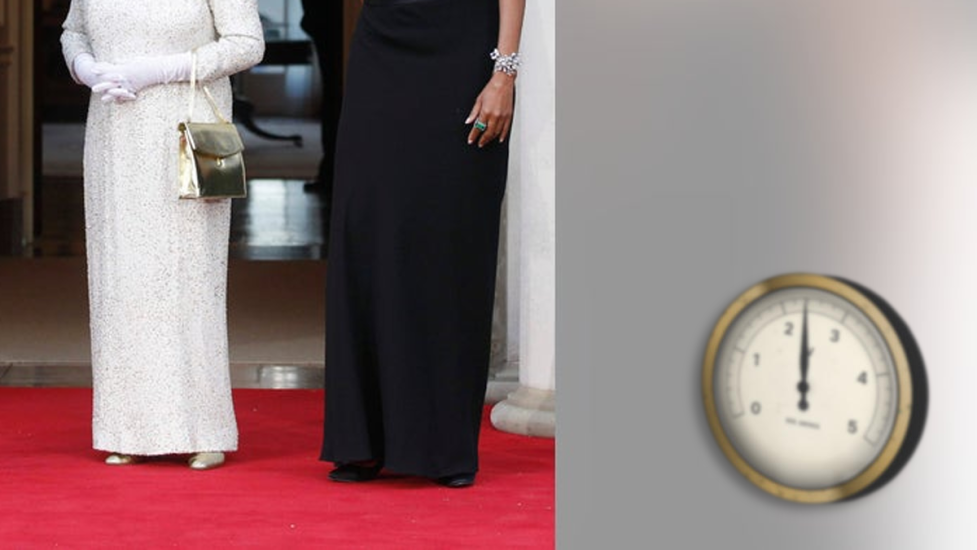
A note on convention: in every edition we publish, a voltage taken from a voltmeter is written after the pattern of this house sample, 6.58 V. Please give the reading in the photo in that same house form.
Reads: 2.4 V
